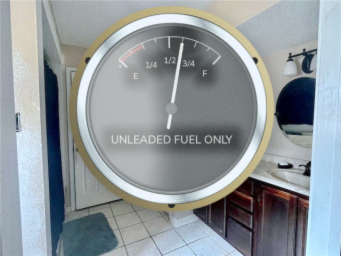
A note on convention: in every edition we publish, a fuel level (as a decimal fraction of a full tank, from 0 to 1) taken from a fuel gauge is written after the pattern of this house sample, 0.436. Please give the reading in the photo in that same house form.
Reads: 0.625
